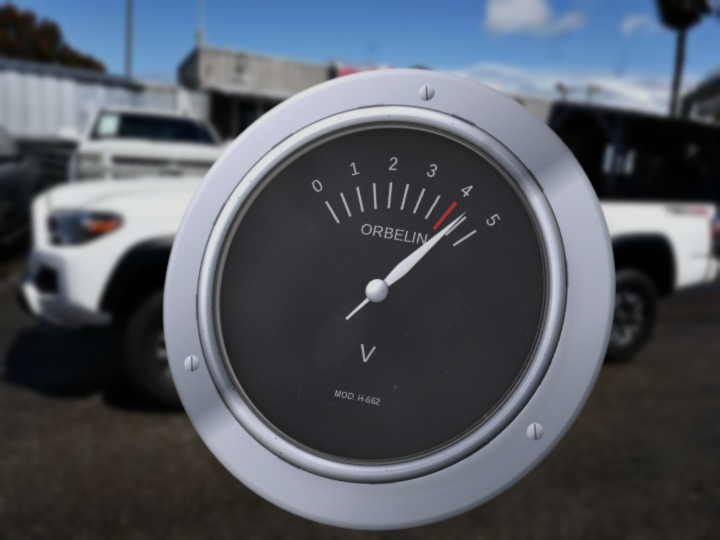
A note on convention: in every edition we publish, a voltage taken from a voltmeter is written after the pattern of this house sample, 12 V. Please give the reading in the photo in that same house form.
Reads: 4.5 V
